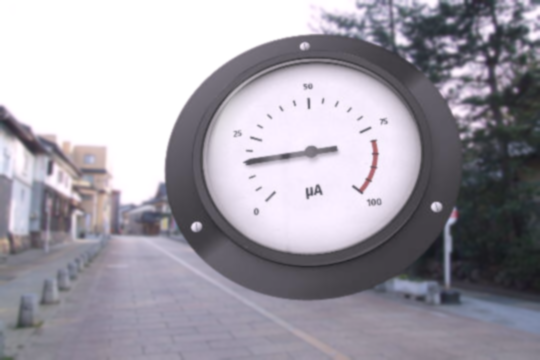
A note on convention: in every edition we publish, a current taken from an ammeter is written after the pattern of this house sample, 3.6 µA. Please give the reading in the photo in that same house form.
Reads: 15 µA
